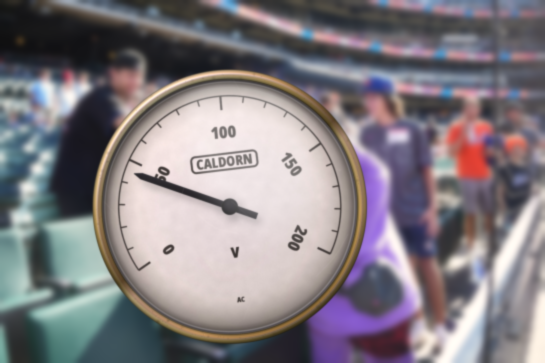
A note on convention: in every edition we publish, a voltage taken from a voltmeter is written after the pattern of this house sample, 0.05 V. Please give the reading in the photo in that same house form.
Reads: 45 V
